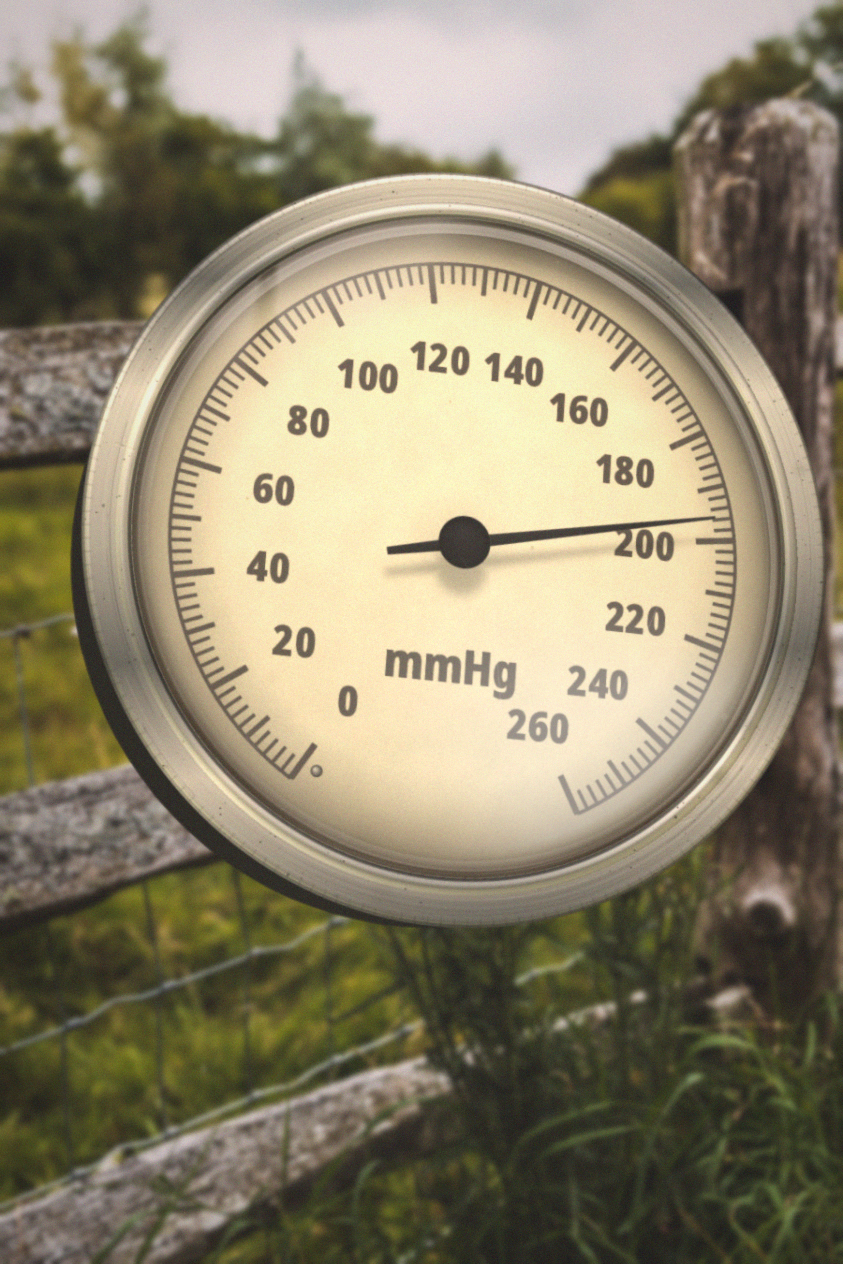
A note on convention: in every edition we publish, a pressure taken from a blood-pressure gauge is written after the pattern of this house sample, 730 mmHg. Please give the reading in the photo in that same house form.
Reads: 196 mmHg
